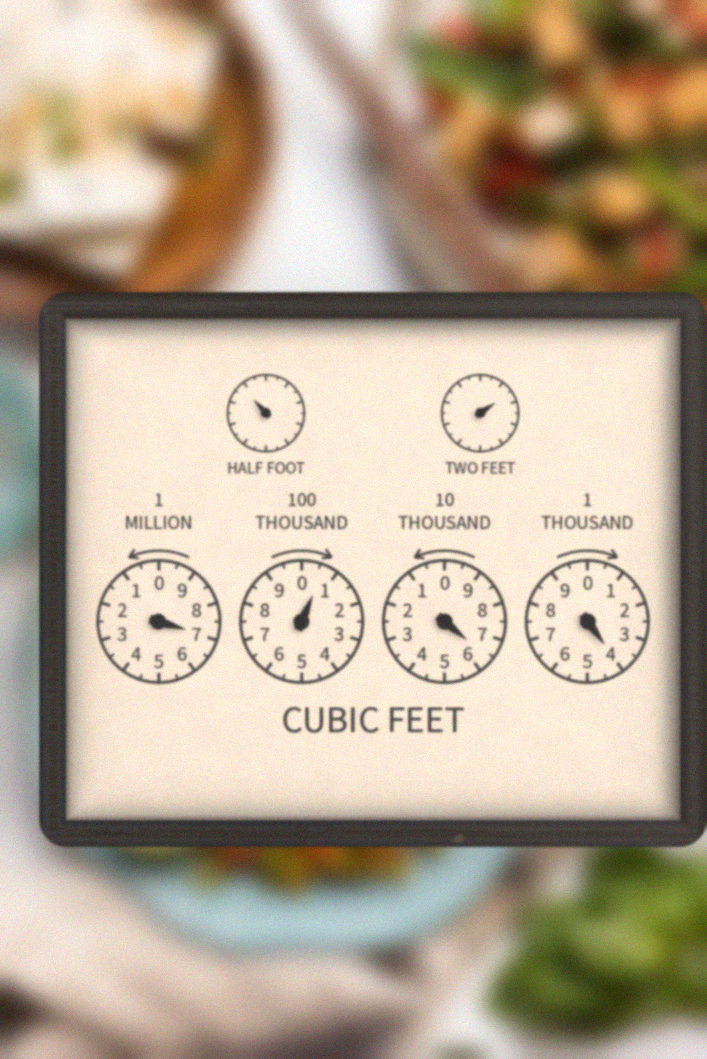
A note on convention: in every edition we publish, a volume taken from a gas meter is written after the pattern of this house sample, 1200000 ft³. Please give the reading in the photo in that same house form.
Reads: 706400 ft³
